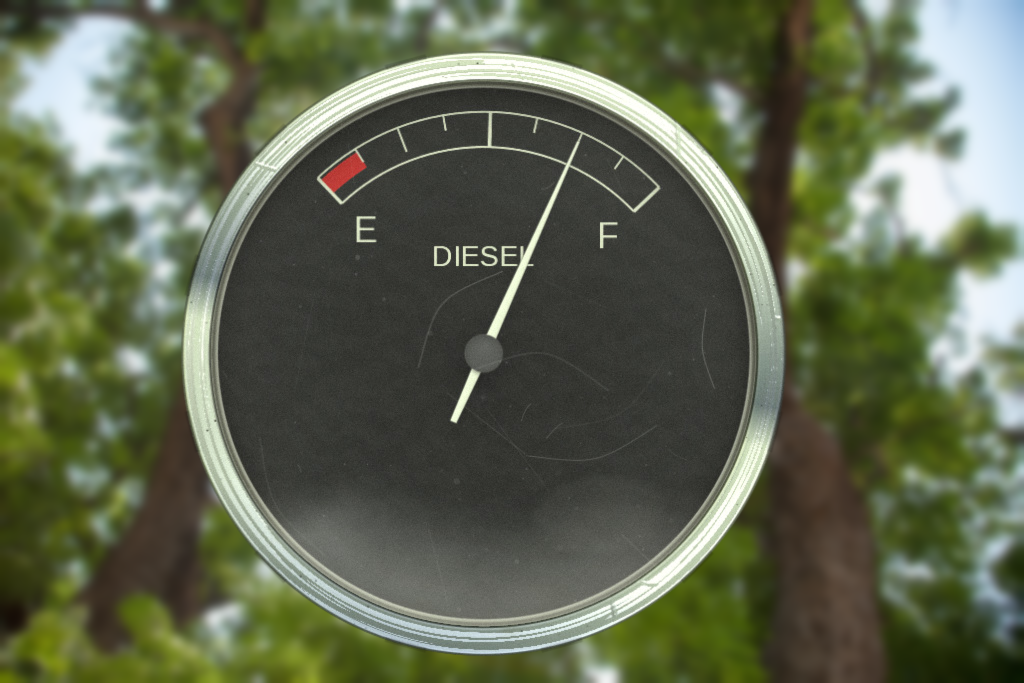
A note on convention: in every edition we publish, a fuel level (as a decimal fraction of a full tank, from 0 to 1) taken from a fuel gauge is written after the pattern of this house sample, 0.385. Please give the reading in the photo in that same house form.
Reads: 0.75
